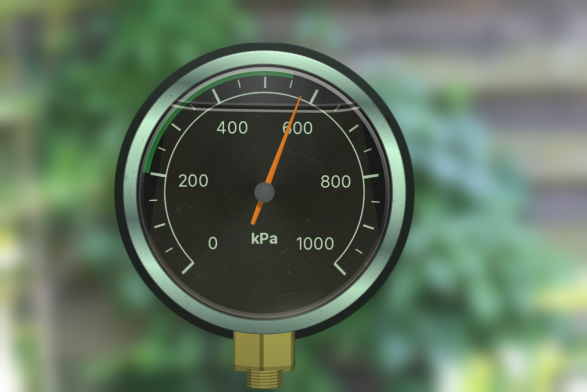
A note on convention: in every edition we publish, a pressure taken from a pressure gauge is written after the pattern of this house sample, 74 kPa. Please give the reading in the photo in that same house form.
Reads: 575 kPa
